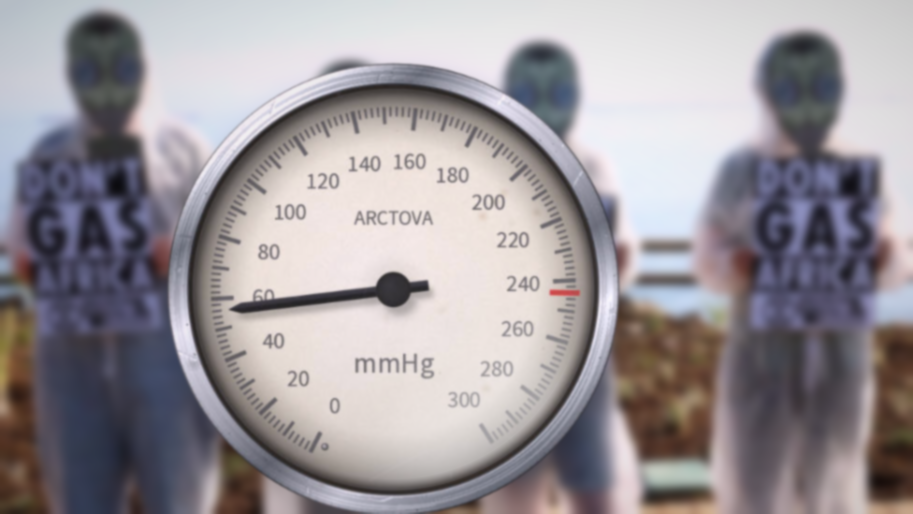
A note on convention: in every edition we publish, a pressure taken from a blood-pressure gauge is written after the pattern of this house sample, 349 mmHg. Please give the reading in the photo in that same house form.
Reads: 56 mmHg
